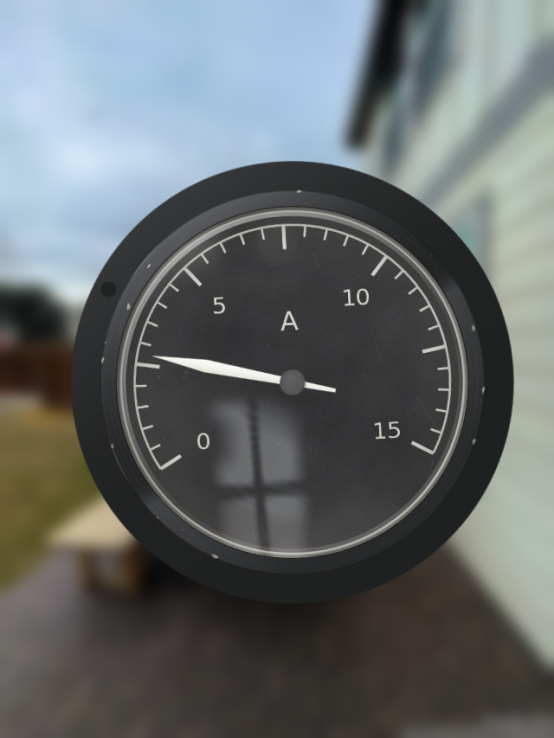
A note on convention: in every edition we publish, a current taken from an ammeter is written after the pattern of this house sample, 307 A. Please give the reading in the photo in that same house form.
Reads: 2.75 A
